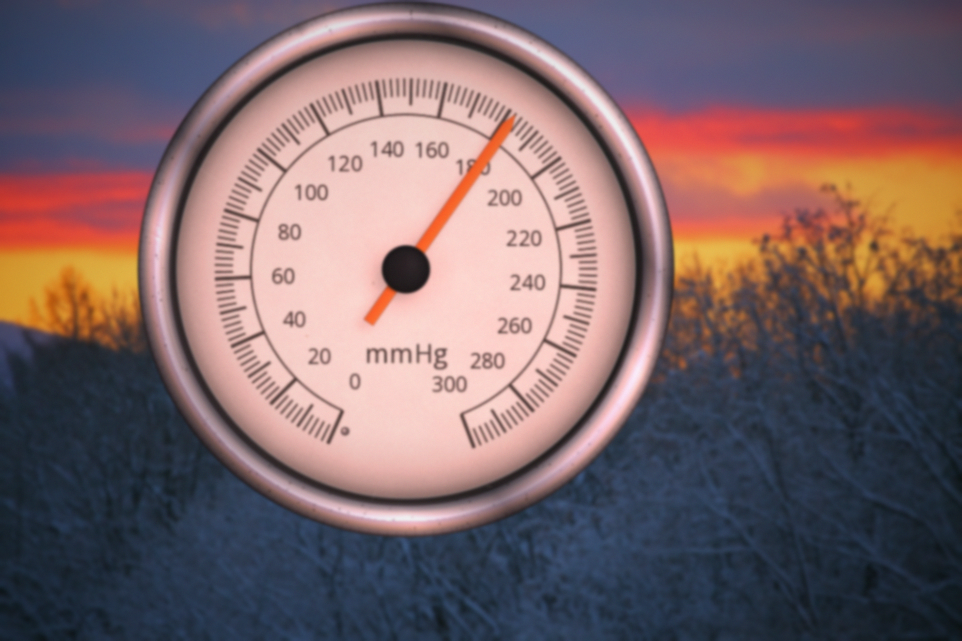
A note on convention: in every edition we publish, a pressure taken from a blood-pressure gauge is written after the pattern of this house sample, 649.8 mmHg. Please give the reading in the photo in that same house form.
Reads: 182 mmHg
